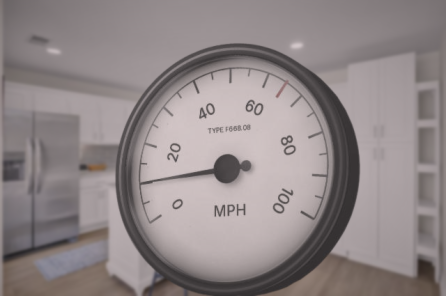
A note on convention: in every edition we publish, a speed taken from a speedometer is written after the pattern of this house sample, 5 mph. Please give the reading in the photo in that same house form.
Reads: 10 mph
